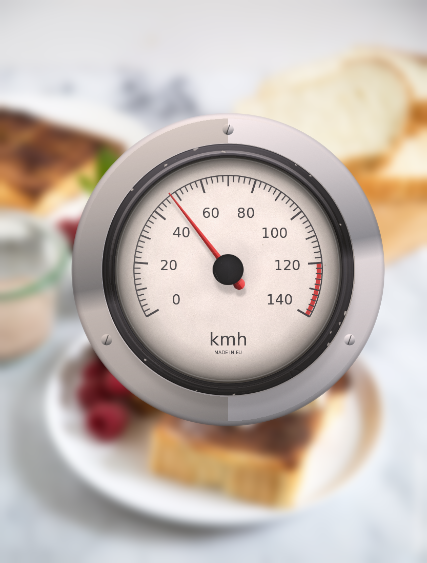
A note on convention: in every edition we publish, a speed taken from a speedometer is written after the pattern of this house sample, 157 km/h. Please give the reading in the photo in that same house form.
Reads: 48 km/h
